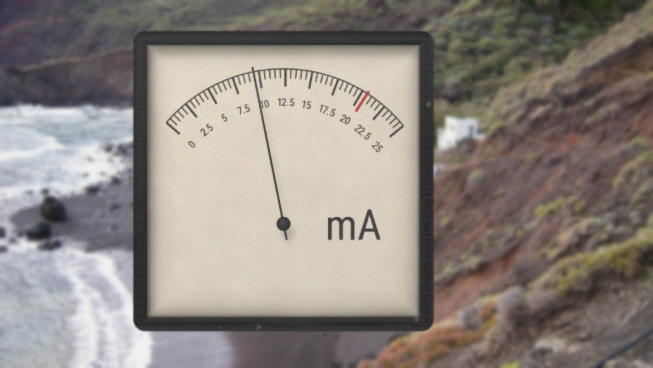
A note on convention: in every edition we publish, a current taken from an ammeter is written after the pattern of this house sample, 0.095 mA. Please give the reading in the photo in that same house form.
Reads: 9.5 mA
